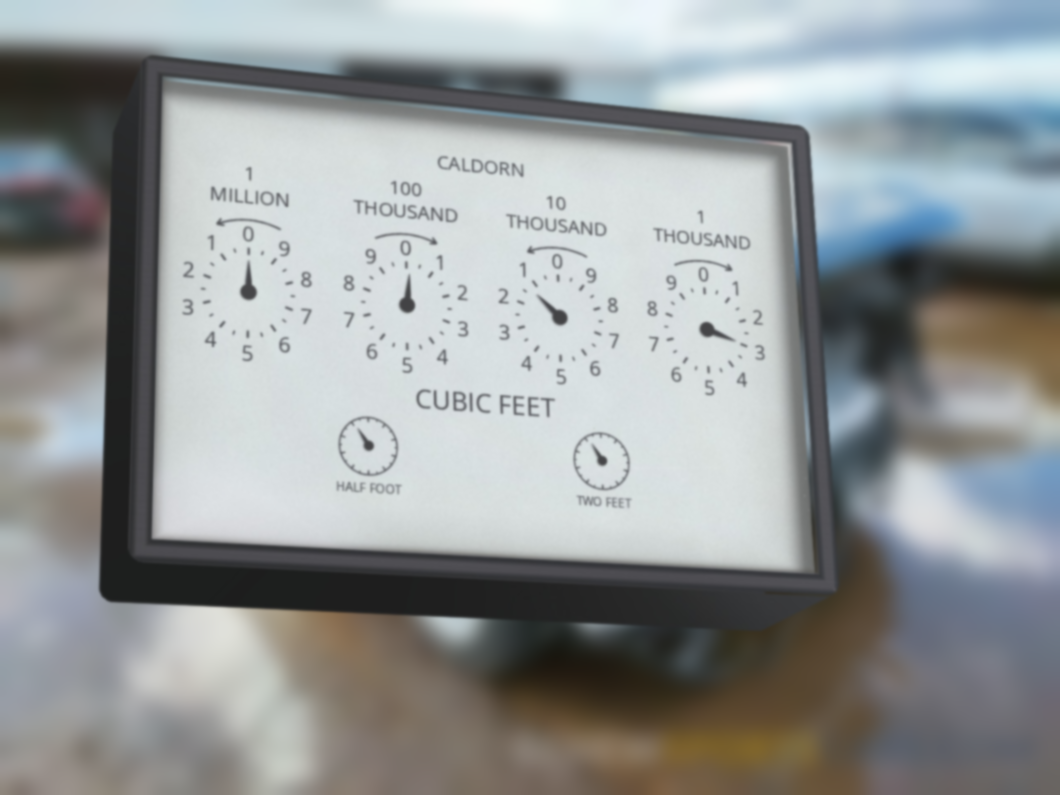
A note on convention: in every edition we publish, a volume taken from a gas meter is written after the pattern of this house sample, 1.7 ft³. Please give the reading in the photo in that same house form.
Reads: 1300 ft³
